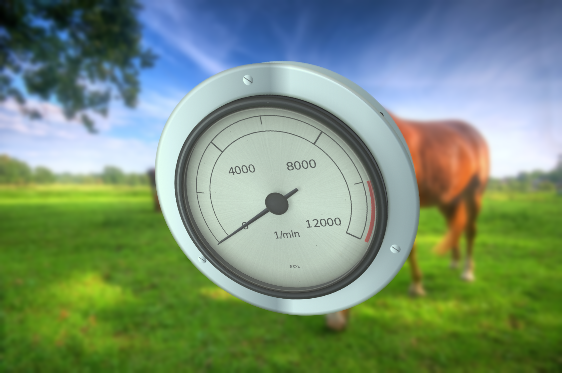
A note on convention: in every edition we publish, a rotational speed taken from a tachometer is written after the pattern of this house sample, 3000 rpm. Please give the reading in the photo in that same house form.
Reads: 0 rpm
